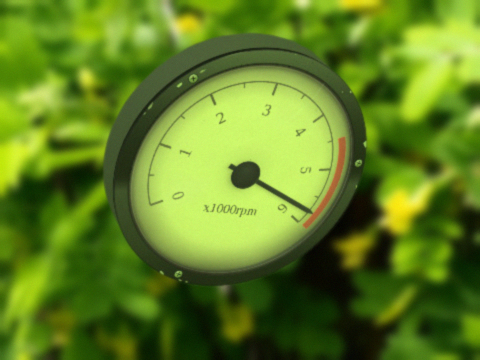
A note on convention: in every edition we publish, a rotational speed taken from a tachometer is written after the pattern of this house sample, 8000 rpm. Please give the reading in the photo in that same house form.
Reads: 5750 rpm
